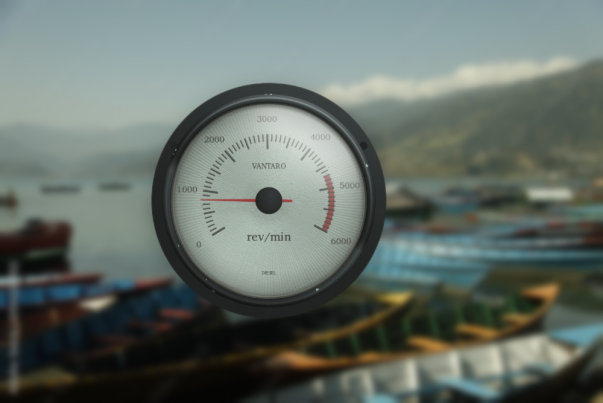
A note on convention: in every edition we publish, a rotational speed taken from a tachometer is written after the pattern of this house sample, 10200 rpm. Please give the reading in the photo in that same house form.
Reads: 800 rpm
